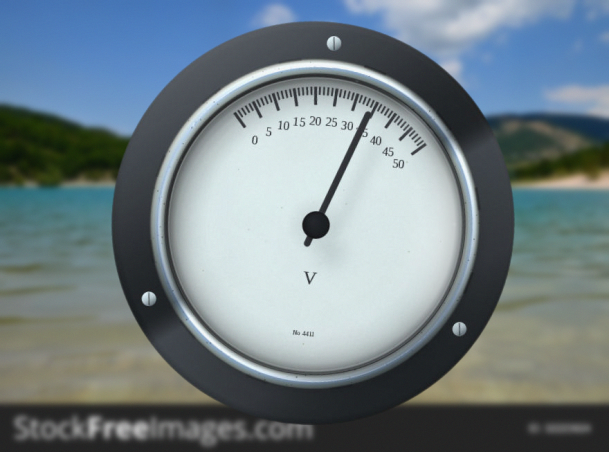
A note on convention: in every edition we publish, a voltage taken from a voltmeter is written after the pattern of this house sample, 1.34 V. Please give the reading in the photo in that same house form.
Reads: 34 V
